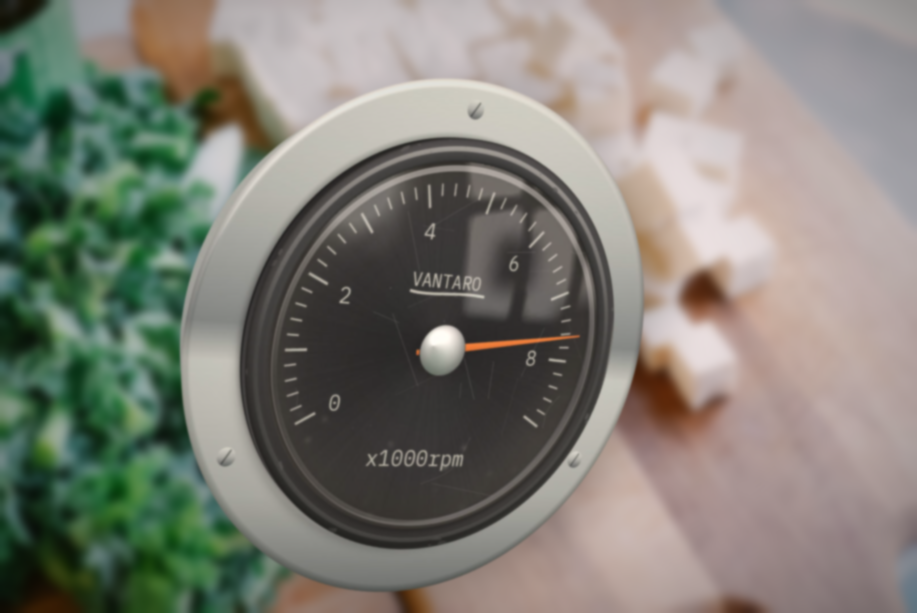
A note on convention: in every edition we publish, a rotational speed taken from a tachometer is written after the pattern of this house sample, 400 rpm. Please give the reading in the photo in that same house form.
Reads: 7600 rpm
